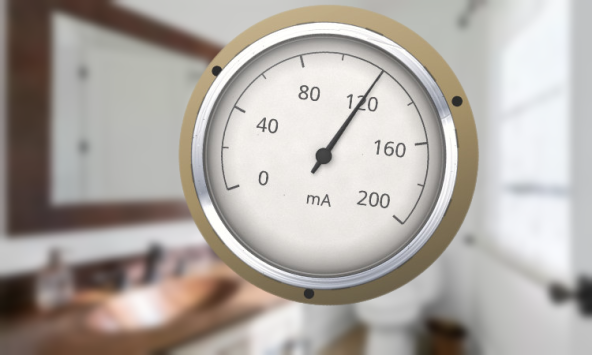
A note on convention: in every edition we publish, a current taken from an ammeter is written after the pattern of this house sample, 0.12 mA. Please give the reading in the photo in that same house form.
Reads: 120 mA
